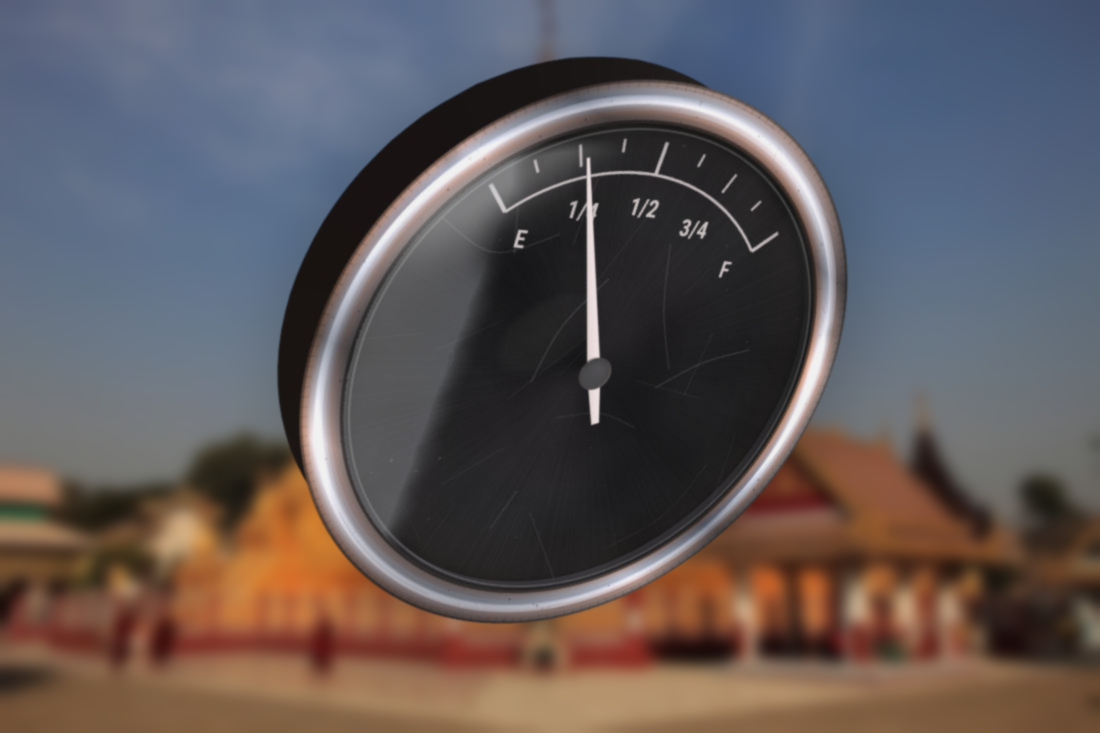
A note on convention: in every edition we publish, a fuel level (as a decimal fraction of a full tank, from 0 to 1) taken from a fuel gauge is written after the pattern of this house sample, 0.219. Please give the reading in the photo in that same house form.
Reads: 0.25
